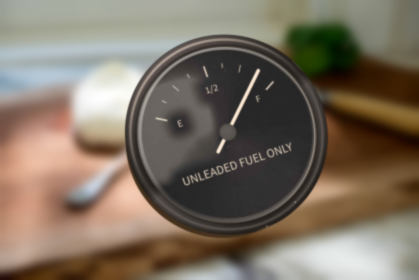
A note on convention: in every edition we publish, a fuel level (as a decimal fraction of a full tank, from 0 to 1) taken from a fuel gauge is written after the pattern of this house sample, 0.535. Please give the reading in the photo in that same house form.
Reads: 0.875
